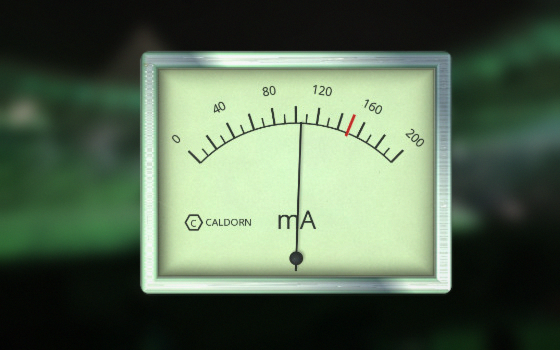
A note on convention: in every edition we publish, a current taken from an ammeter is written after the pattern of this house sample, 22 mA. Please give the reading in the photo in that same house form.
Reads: 105 mA
